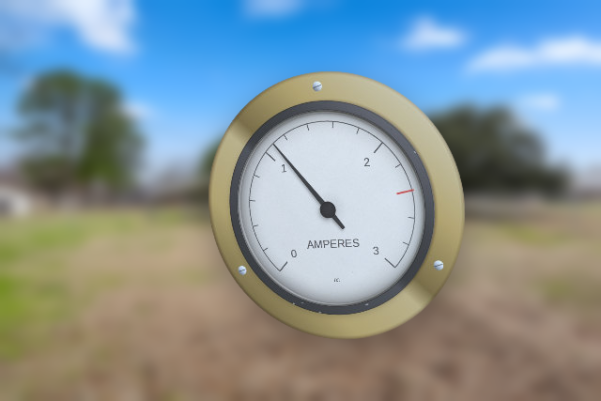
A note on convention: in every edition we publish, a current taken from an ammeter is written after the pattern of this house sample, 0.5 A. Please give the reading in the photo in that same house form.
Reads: 1.1 A
